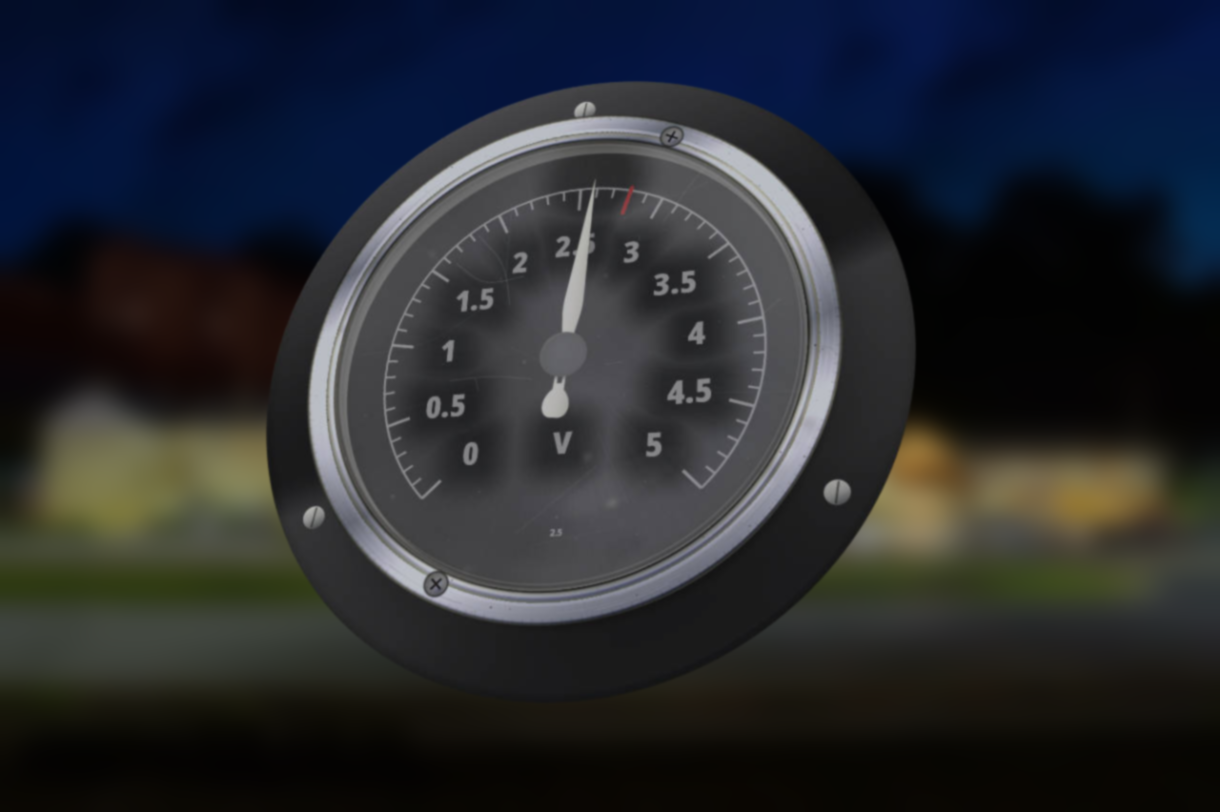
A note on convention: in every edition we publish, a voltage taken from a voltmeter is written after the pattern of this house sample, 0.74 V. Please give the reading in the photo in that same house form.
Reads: 2.6 V
